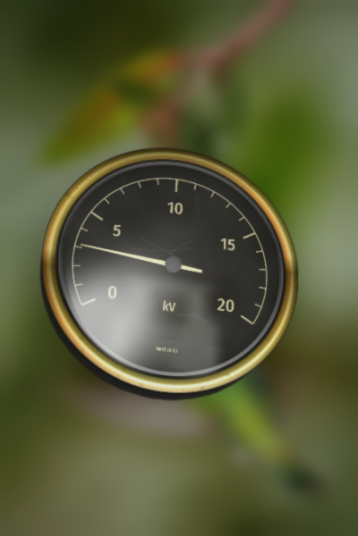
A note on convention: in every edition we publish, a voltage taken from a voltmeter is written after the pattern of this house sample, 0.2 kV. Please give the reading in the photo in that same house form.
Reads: 3 kV
